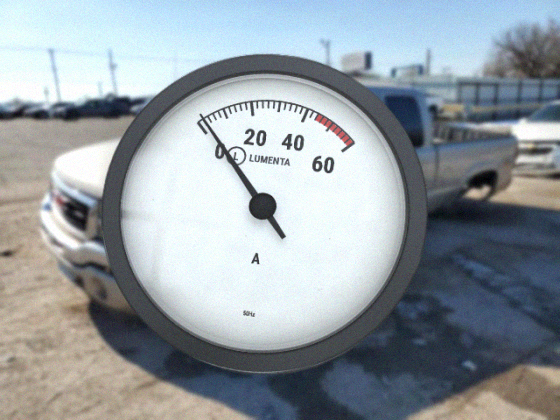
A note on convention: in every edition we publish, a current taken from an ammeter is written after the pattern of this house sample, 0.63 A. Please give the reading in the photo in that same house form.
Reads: 2 A
